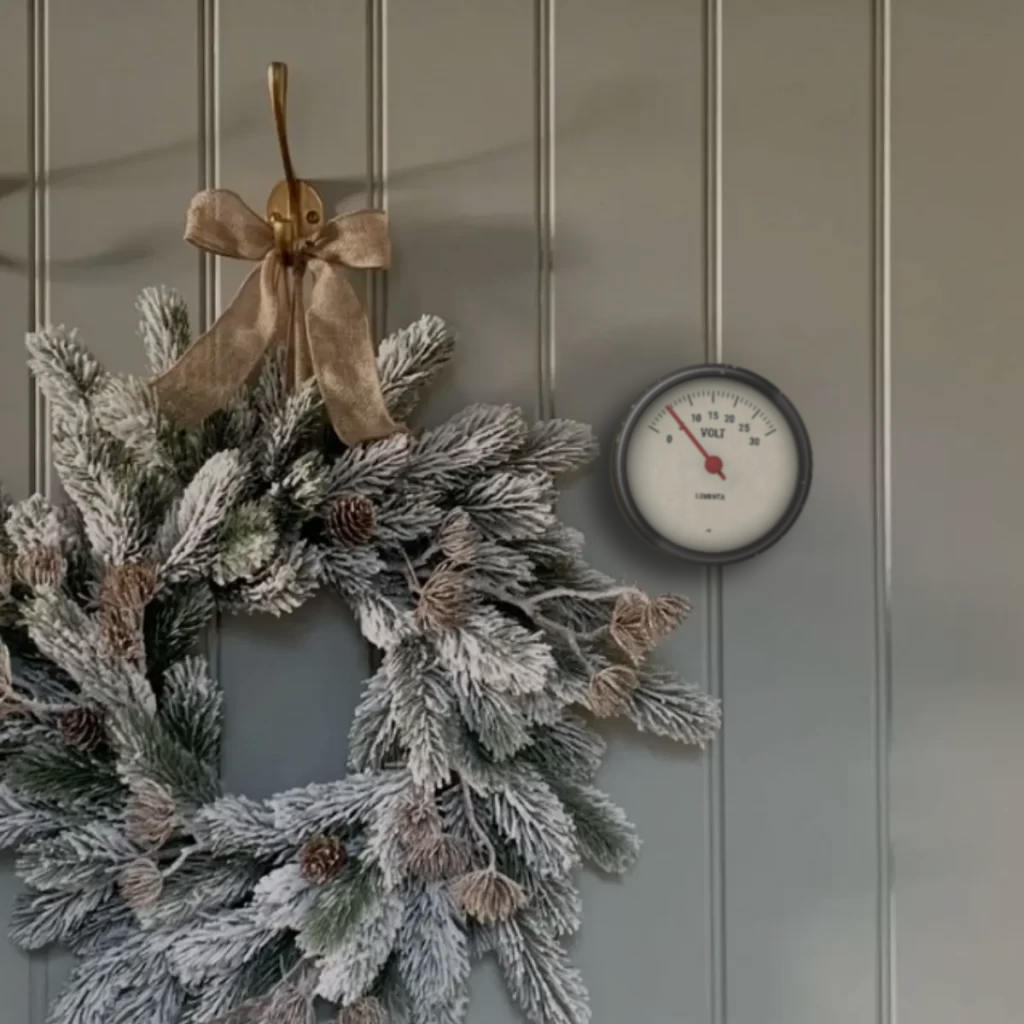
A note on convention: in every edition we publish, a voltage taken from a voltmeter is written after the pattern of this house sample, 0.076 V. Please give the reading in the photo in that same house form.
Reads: 5 V
